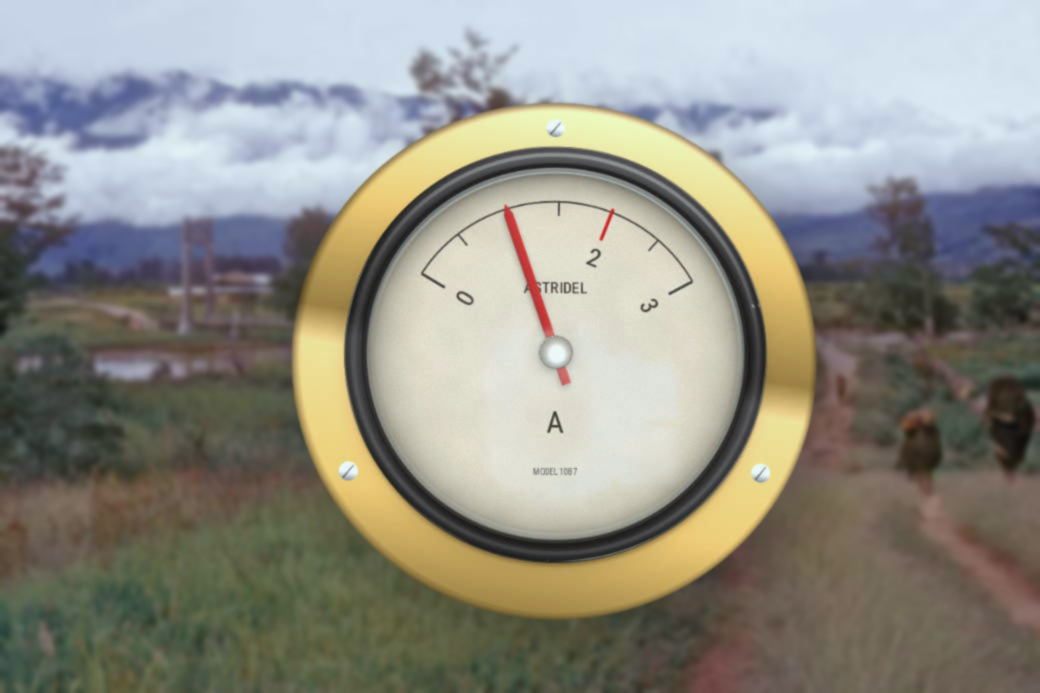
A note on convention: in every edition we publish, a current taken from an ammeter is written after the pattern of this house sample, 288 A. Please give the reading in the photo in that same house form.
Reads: 1 A
